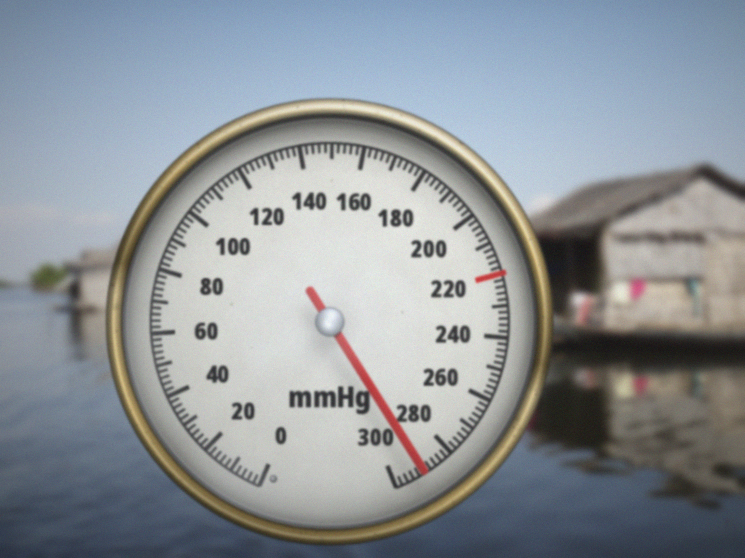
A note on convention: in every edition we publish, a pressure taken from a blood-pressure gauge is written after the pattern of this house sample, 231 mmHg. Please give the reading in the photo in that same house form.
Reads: 290 mmHg
